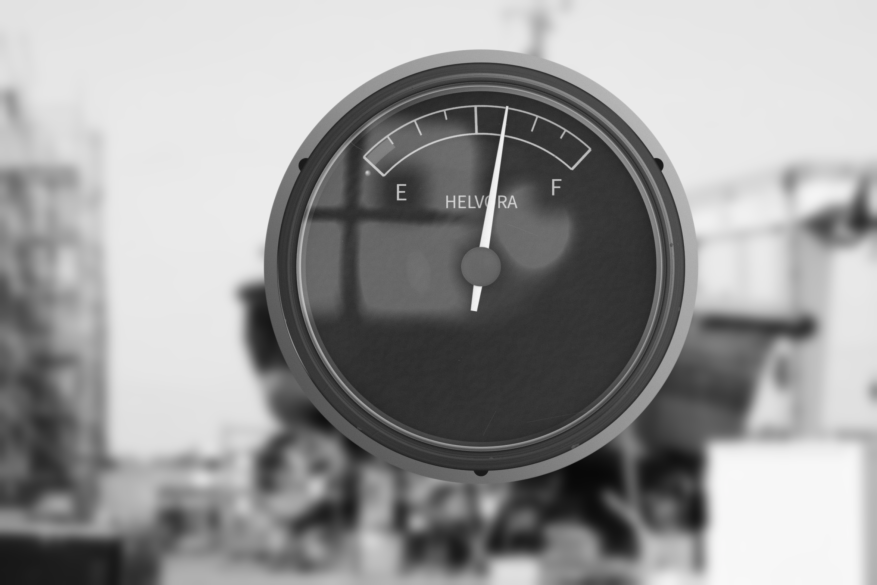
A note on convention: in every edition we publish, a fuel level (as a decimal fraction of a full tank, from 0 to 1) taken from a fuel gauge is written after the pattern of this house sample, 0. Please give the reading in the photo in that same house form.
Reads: 0.625
